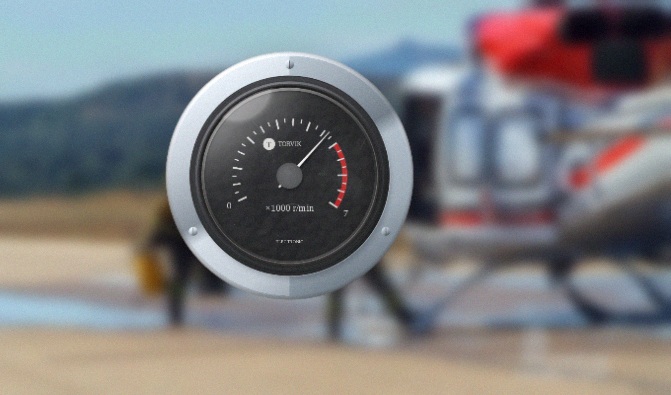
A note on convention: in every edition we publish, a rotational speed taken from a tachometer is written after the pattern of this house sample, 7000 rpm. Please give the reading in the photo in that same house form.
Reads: 4625 rpm
